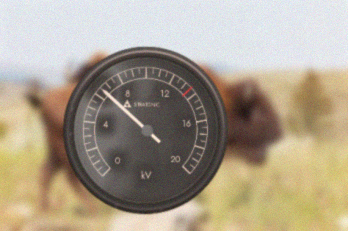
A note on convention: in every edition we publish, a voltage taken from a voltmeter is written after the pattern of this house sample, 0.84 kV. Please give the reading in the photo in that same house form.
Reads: 6.5 kV
